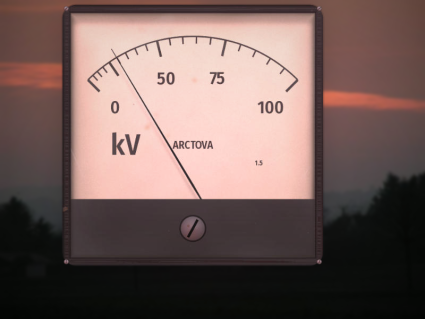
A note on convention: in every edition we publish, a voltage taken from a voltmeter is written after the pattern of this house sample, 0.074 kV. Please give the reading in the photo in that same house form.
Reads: 30 kV
